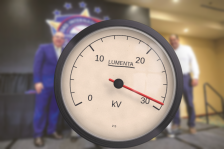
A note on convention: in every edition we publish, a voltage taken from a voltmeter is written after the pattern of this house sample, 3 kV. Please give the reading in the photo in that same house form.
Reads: 29 kV
